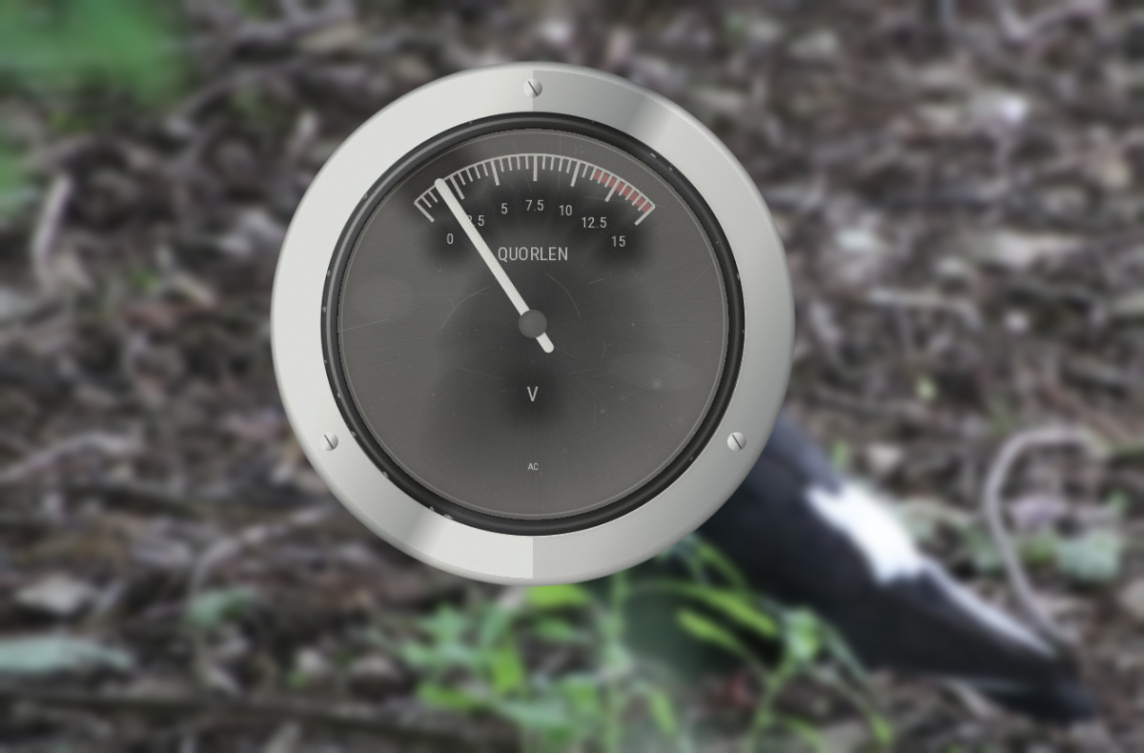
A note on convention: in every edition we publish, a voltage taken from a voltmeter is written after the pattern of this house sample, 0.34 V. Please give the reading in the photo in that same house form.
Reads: 1.75 V
